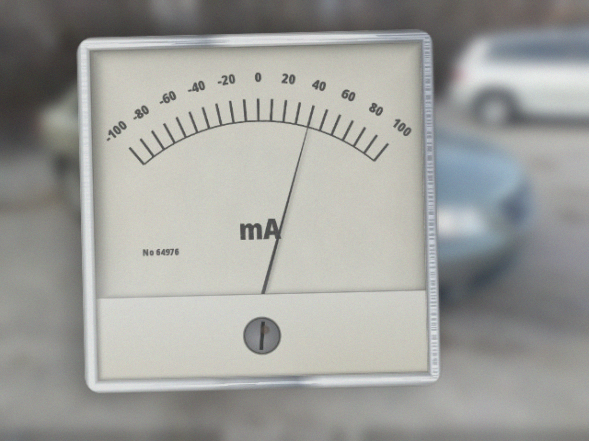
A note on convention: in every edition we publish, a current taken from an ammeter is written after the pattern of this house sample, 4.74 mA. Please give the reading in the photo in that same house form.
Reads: 40 mA
